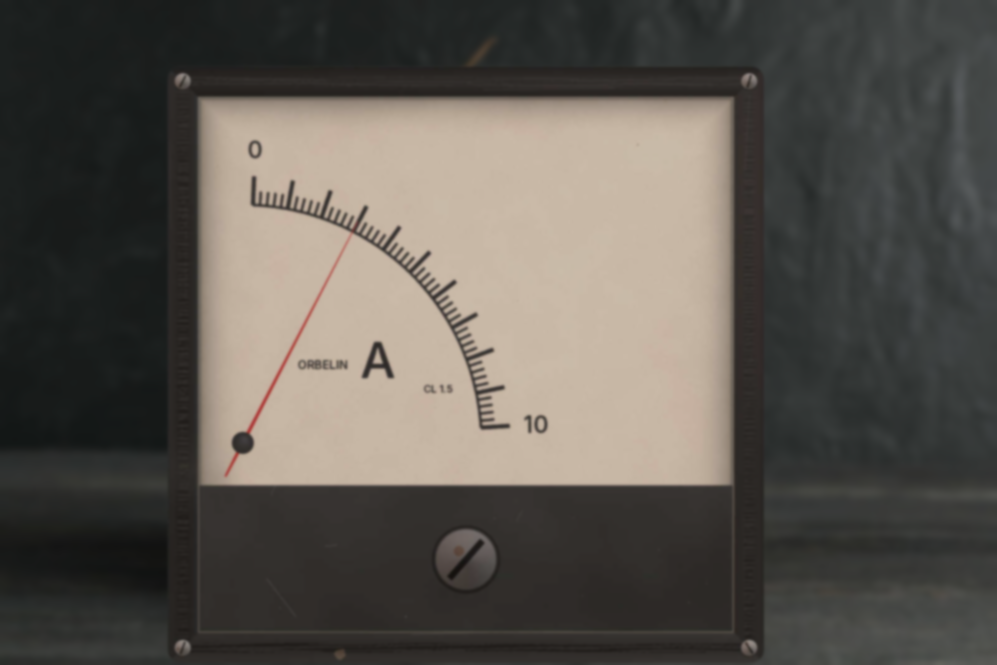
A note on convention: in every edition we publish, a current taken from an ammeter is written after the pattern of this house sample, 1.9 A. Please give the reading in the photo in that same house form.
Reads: 3 A
